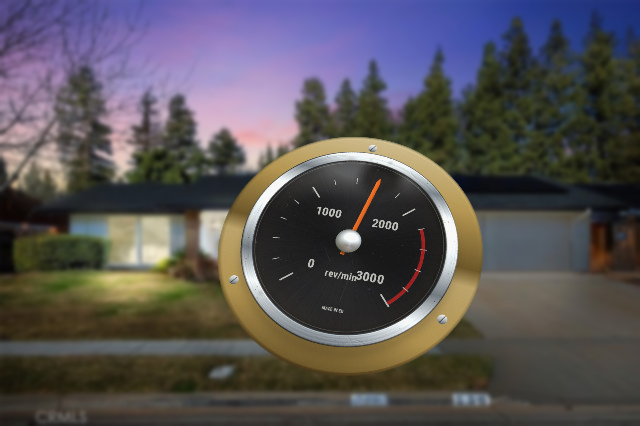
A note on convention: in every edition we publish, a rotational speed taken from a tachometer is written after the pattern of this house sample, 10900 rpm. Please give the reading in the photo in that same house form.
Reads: 1600 rpm
